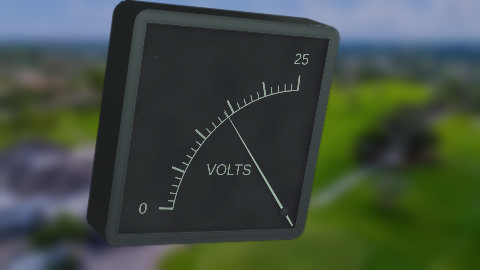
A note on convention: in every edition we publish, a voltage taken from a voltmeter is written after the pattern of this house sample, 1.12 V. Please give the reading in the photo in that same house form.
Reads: 14 V
